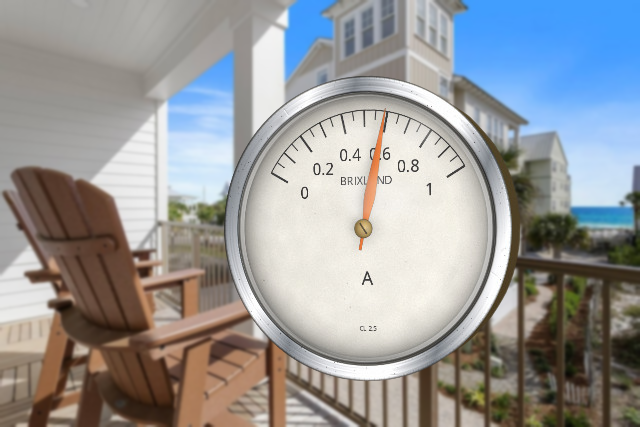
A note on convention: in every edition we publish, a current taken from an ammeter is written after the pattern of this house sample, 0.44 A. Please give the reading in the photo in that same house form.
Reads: 0.6 A
